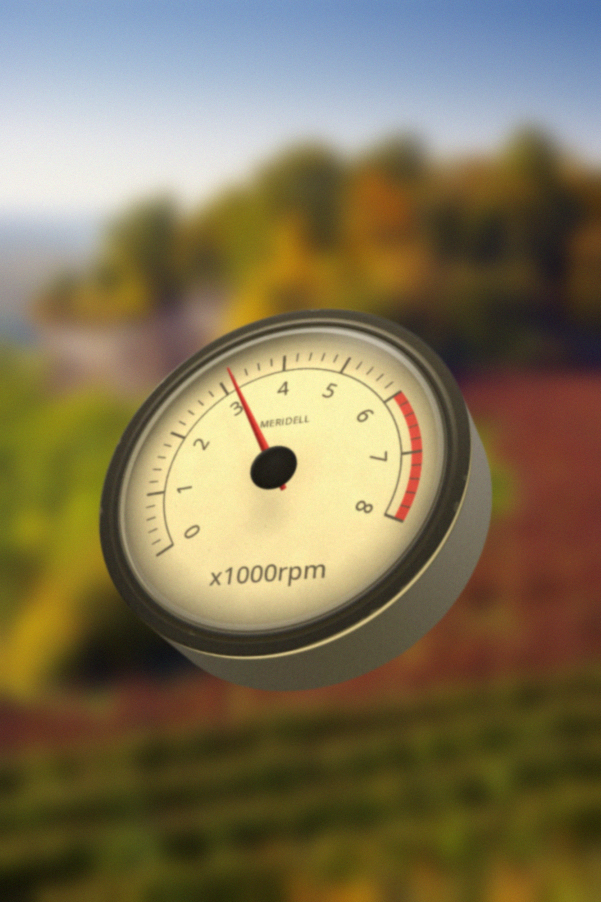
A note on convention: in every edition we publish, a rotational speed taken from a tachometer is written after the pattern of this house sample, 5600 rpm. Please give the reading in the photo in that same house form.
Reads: 3200 rpm
